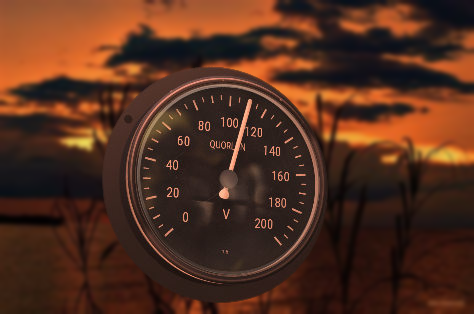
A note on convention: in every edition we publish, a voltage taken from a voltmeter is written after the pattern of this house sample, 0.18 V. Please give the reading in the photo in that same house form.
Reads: 110 V
